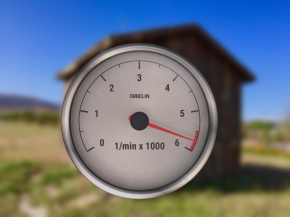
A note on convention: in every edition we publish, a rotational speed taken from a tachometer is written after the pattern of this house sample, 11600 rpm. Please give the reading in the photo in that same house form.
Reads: 5750 rpm
